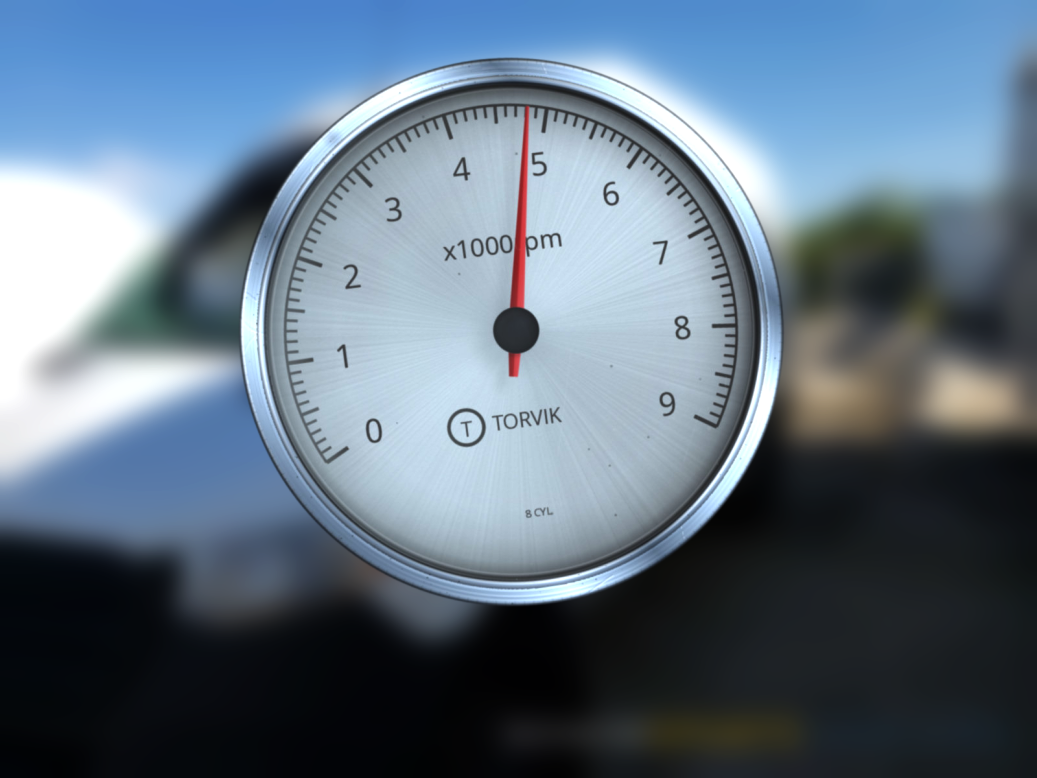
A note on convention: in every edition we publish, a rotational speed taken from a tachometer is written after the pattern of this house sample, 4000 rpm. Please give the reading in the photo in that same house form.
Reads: 4800 rpm
